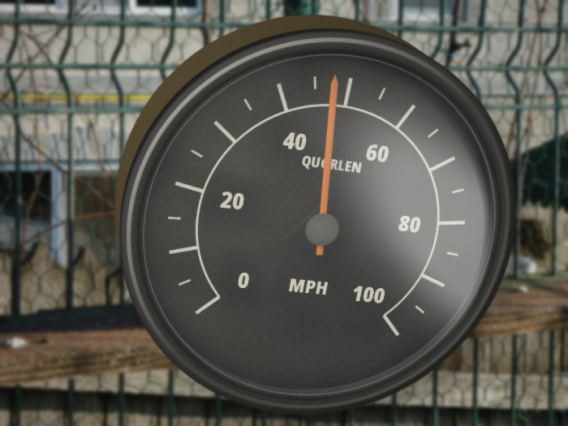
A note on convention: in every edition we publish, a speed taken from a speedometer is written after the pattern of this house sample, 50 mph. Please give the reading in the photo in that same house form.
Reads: 47.5 mph
